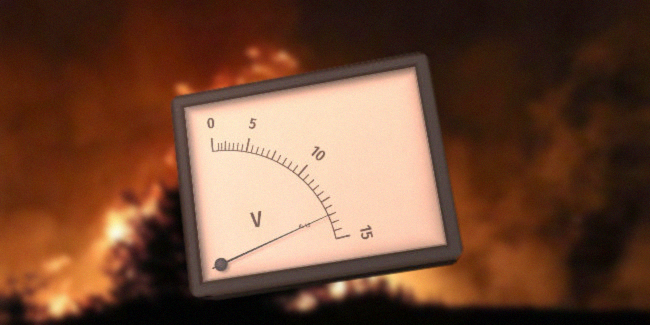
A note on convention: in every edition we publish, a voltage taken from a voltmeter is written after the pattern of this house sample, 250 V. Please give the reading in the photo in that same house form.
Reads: 13.5 V
